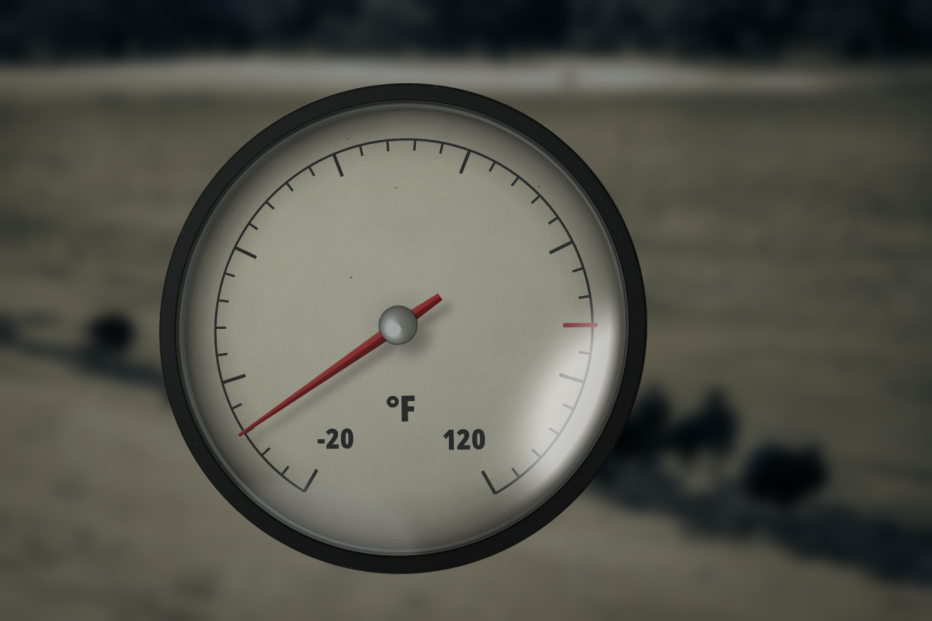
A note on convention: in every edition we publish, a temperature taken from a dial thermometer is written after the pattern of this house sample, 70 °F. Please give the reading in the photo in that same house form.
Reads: -8 °F
